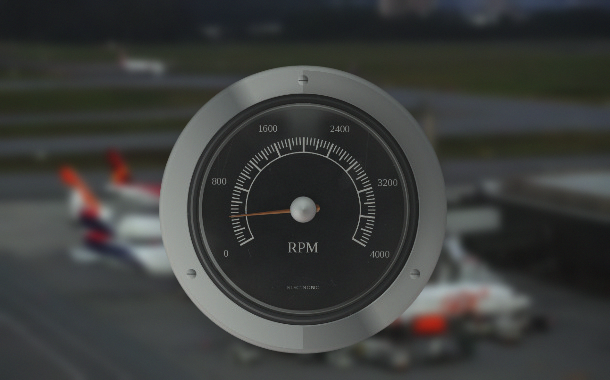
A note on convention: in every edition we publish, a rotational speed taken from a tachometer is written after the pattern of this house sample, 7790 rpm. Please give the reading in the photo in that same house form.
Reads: 400 rpm
